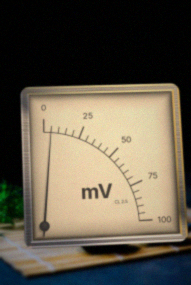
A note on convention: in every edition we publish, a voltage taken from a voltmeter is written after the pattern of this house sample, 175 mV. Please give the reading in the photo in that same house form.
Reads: 5 mV
